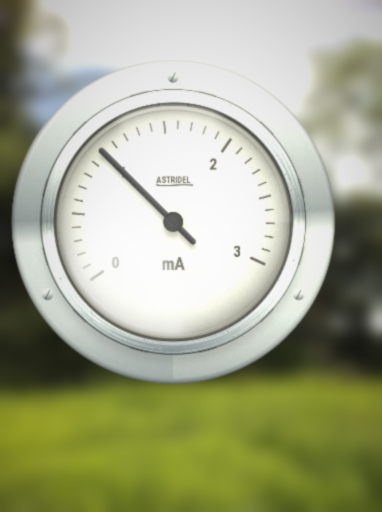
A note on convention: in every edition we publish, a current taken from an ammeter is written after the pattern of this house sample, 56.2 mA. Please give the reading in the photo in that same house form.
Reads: 1 mA
